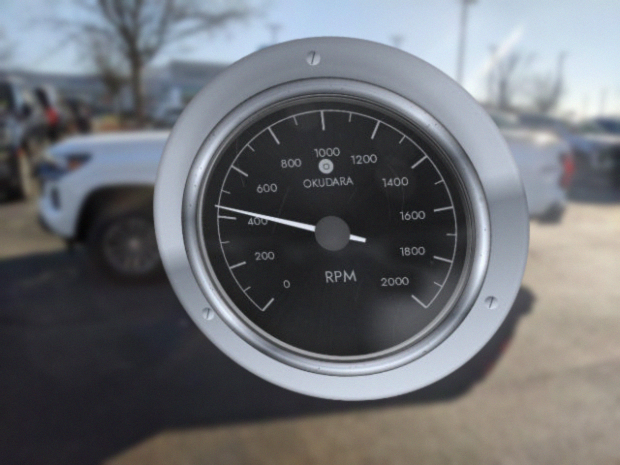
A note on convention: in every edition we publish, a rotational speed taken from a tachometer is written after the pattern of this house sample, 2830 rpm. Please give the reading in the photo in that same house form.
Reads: 450 rpm
